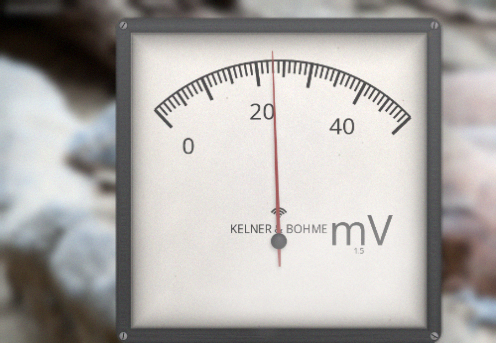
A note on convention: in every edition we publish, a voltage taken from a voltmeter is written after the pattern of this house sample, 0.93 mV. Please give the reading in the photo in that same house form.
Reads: 23 mV
